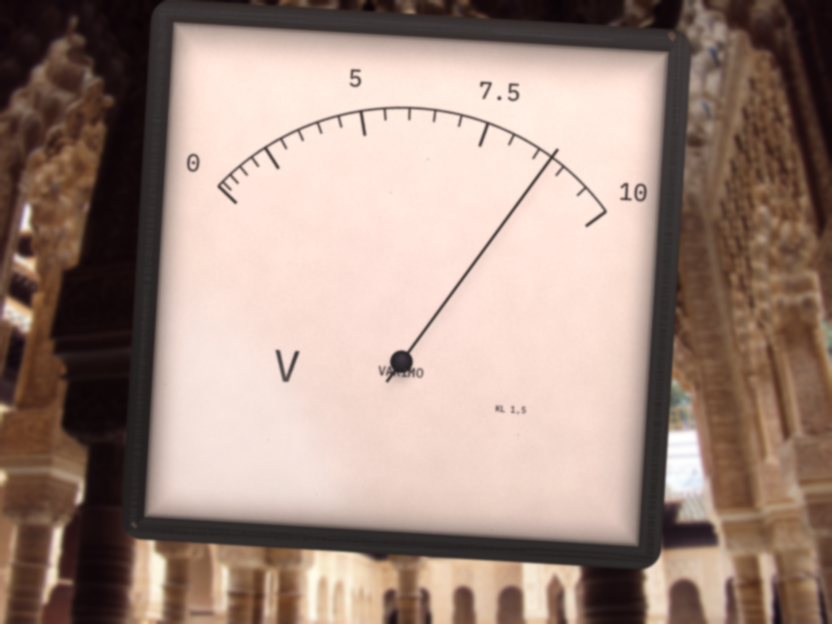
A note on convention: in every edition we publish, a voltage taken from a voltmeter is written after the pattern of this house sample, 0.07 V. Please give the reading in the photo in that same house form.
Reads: 8.75 V
